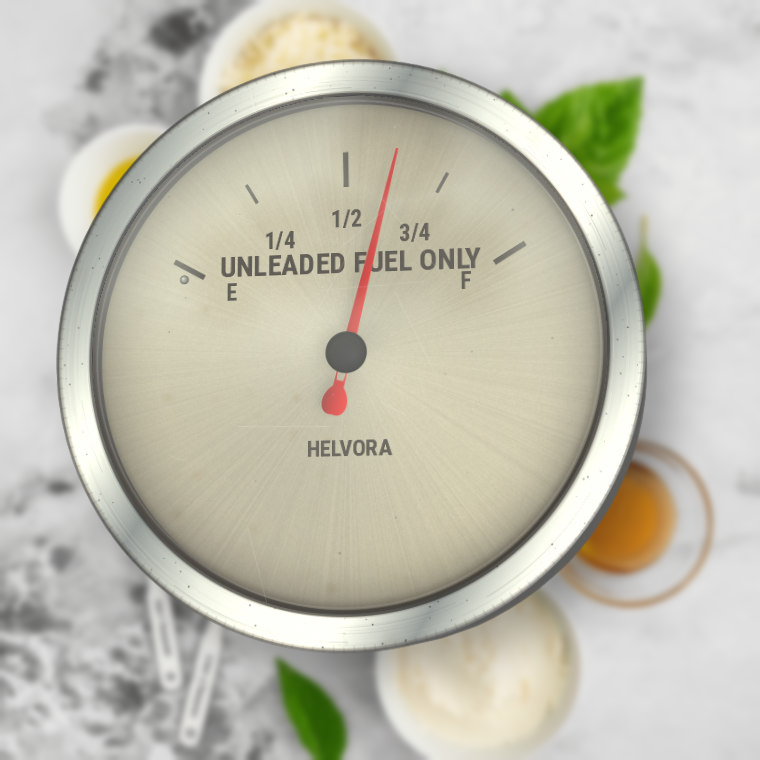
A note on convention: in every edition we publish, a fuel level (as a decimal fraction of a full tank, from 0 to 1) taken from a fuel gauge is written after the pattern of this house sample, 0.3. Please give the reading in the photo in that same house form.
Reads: 0.625
